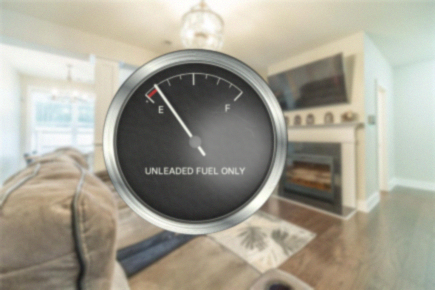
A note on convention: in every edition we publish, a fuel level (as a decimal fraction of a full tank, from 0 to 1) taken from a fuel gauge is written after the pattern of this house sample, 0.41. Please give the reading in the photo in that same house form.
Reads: 0.125
